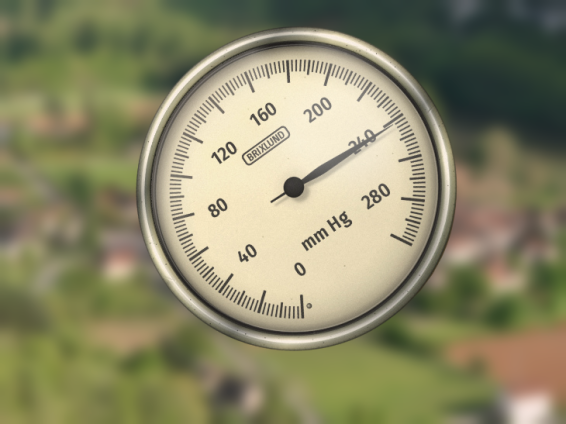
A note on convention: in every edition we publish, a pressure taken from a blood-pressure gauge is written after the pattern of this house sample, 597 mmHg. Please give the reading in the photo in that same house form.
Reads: 242 mmHg
